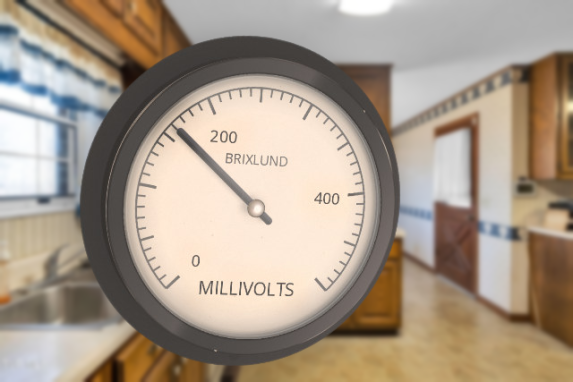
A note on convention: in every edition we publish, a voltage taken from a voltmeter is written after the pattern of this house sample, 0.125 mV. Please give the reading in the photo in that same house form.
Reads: 160 mV
